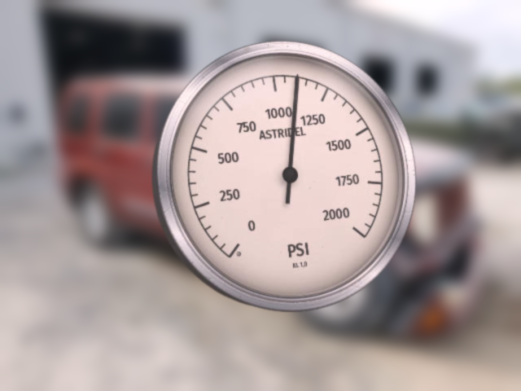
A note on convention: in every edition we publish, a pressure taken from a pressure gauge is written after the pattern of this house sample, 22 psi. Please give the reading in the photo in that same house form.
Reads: 1100 psi
